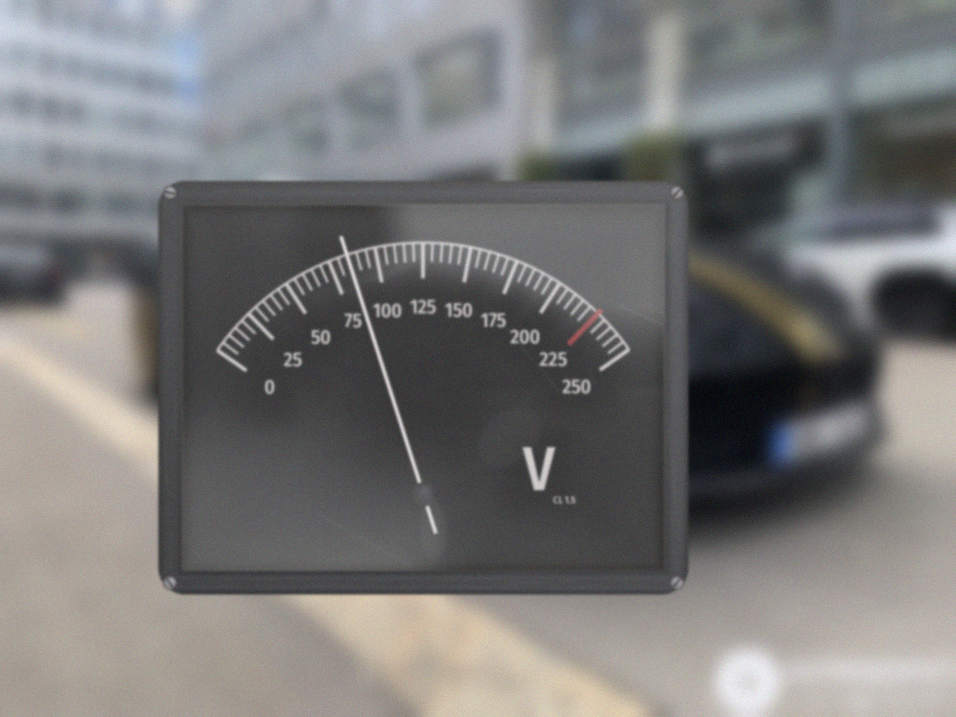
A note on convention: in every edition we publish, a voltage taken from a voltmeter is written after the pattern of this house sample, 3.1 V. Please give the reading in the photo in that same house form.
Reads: 85 V
